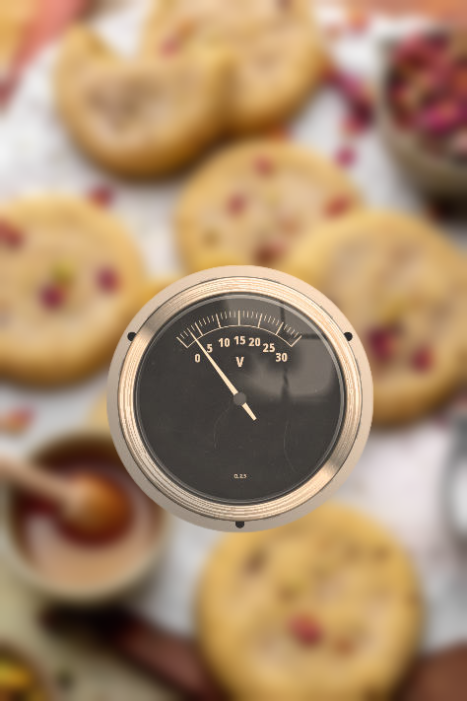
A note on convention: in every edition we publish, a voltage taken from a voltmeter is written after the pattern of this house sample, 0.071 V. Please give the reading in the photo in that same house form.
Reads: 3 V
